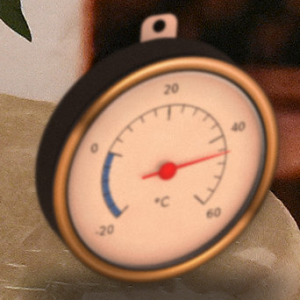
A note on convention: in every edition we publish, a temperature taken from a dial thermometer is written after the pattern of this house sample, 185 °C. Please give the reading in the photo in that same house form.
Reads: 44 °C
